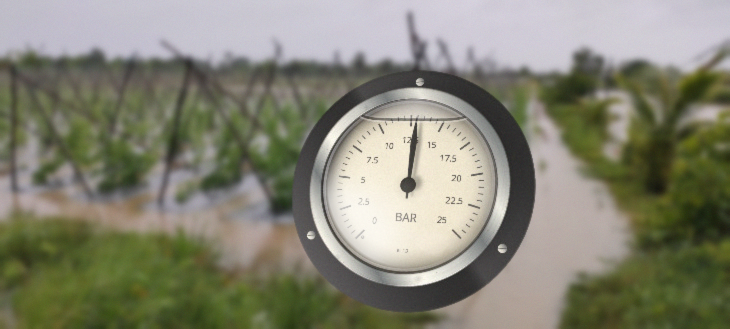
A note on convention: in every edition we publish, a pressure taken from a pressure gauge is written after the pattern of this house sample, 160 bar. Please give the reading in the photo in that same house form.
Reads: 13 bar
